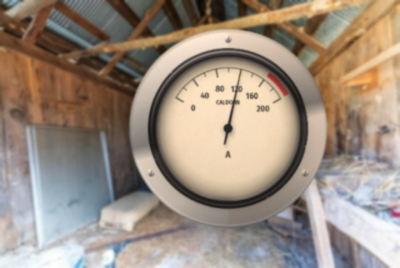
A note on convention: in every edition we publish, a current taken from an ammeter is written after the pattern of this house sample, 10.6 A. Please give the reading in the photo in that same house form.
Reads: 120 A
